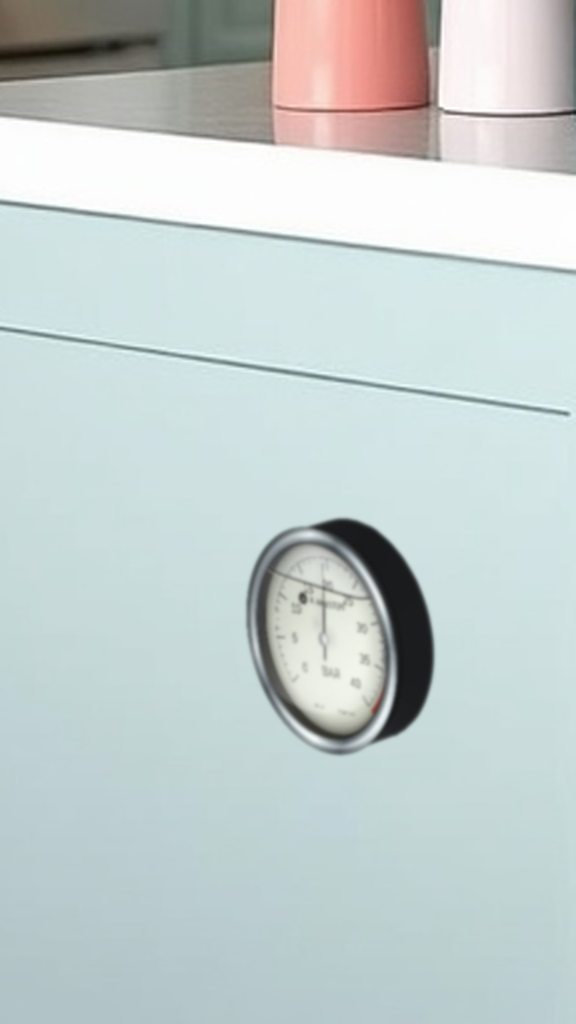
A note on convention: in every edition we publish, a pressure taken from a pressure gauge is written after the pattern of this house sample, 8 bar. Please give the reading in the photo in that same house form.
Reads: 20 bar
